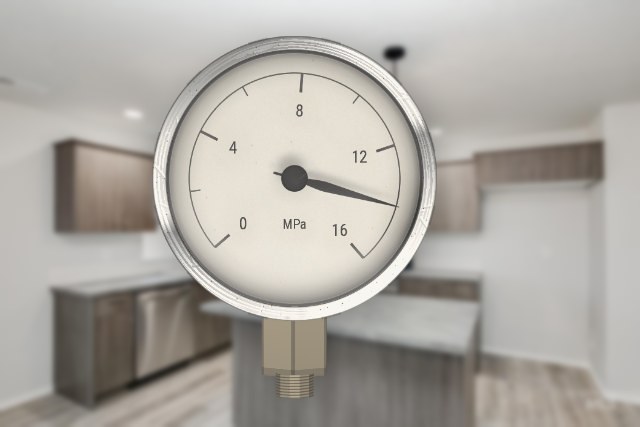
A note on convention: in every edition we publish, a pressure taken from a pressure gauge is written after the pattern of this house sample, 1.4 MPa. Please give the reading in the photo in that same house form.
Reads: 14 MPa
